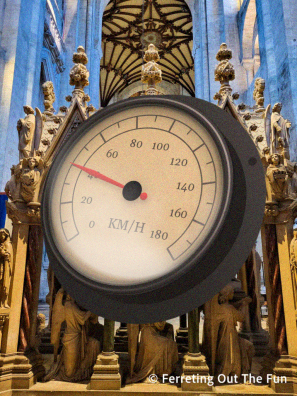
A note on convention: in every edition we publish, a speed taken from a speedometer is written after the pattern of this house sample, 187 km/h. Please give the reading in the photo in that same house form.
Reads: 40 km/h
